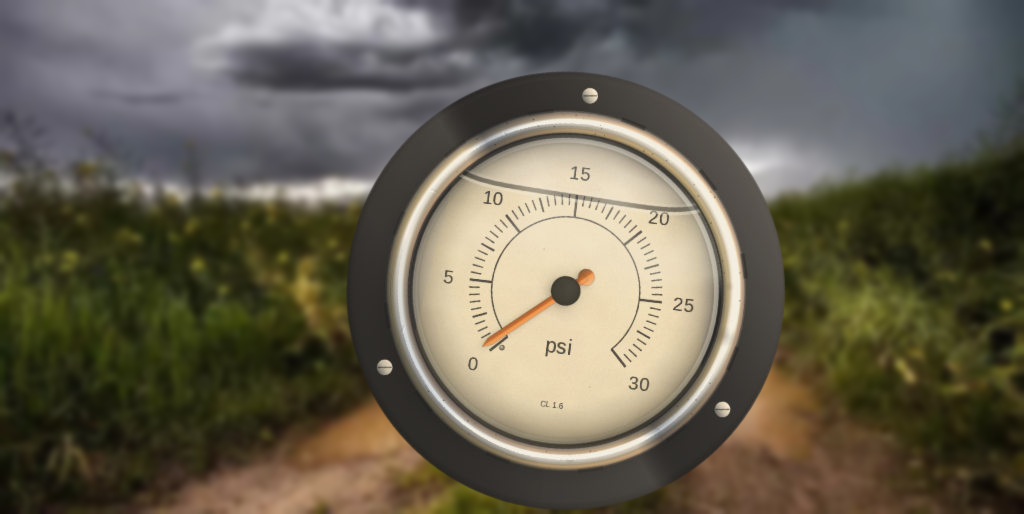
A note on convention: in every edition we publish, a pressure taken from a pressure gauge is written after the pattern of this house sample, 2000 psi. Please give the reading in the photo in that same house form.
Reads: 0.5 psi
